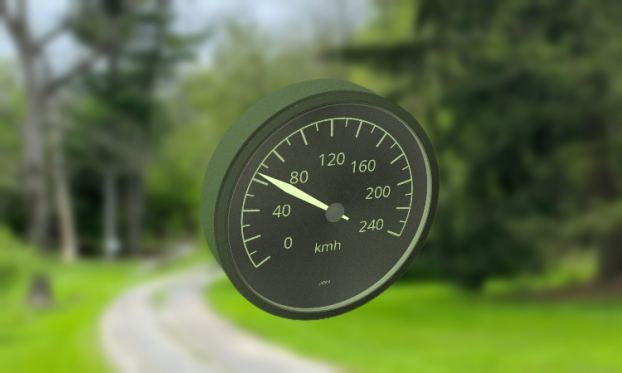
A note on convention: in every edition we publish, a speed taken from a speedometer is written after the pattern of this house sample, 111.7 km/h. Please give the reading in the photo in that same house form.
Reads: 65 km/h
